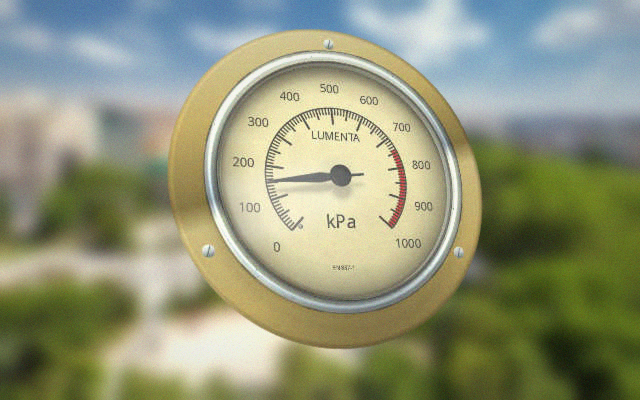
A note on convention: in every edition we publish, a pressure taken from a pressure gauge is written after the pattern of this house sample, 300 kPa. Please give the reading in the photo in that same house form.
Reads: 150 kPa
